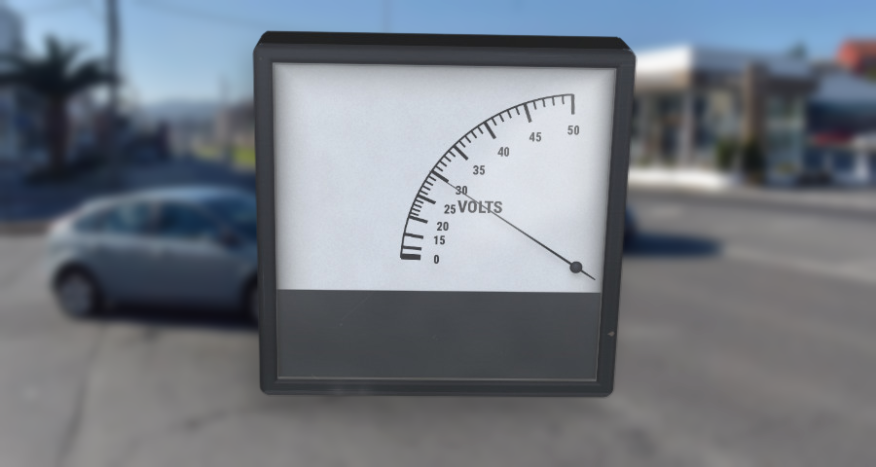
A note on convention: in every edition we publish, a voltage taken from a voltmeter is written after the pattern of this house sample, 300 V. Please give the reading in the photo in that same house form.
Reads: 30 V
